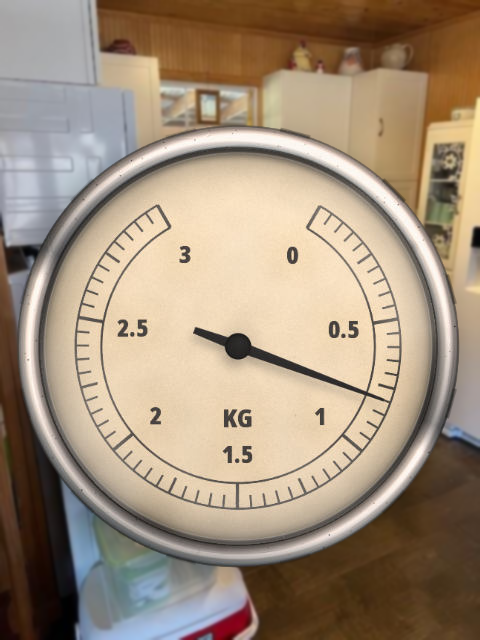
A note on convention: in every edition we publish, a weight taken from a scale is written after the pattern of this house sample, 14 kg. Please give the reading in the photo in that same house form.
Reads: 0.8 kg
